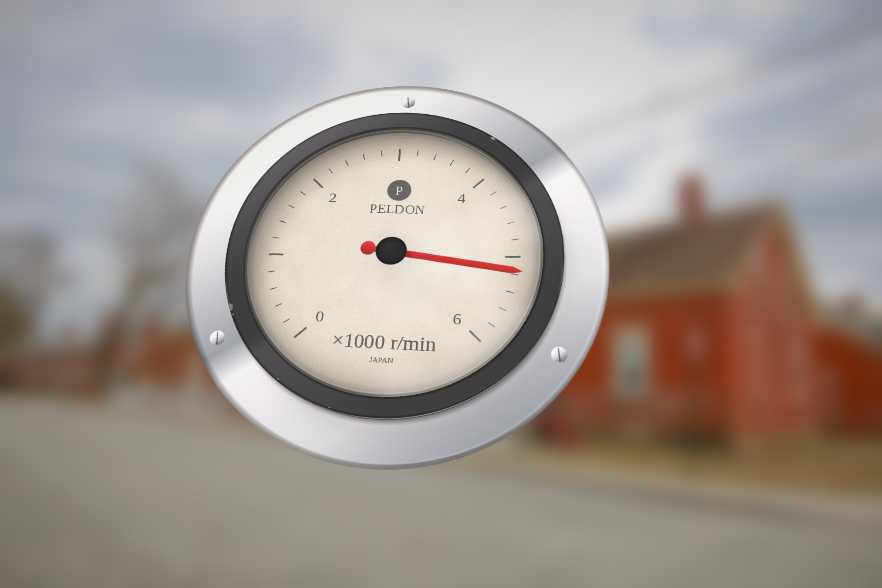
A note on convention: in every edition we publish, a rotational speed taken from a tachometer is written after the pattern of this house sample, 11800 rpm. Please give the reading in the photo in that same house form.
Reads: 5200 rpm
